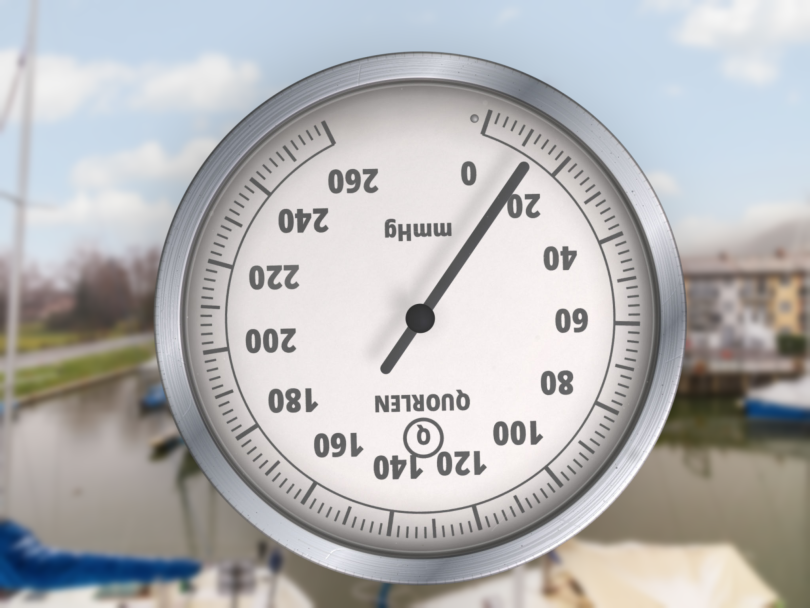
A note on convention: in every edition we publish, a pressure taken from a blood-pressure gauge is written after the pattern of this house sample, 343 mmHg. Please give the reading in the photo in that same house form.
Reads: 13 mmHg
